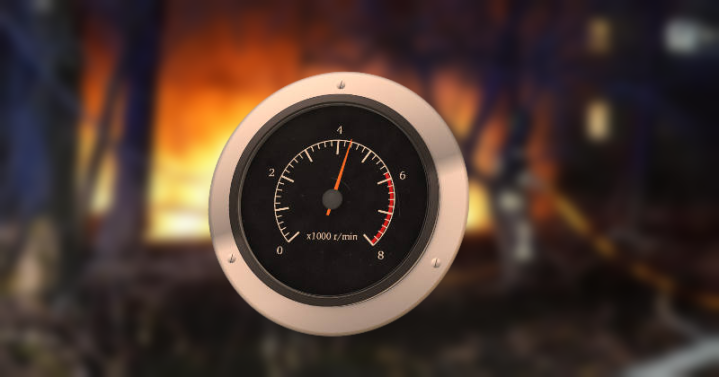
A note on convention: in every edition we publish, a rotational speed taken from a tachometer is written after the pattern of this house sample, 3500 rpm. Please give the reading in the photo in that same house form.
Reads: 4400 rpm
